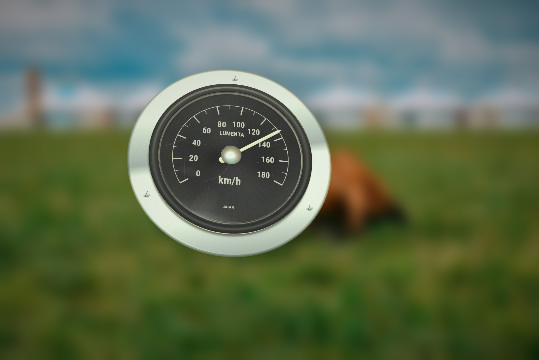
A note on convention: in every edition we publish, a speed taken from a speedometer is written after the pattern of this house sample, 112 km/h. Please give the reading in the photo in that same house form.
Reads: 135 km/h
